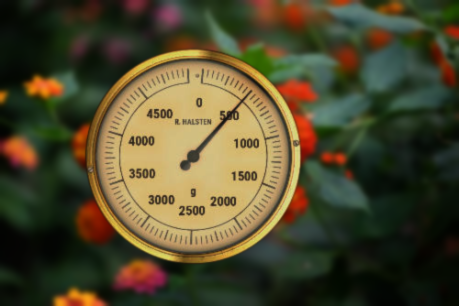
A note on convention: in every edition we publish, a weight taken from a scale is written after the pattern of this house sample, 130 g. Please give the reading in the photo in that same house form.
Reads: 500 g
